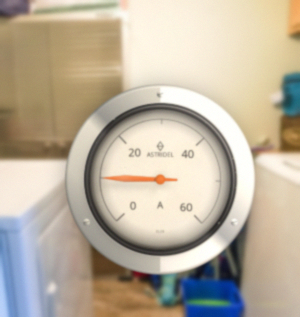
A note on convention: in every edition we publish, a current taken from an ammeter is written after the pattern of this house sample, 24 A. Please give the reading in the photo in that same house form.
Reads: 10 A
